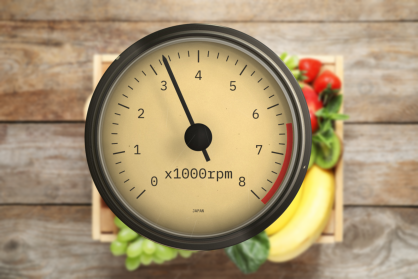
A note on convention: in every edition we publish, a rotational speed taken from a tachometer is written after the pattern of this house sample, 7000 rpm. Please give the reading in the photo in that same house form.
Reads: 3300 rpm
